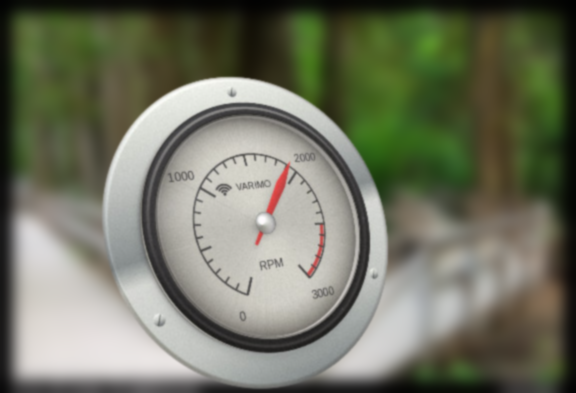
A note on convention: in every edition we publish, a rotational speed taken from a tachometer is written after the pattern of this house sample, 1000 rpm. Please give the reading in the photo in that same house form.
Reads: 1900 rpm
